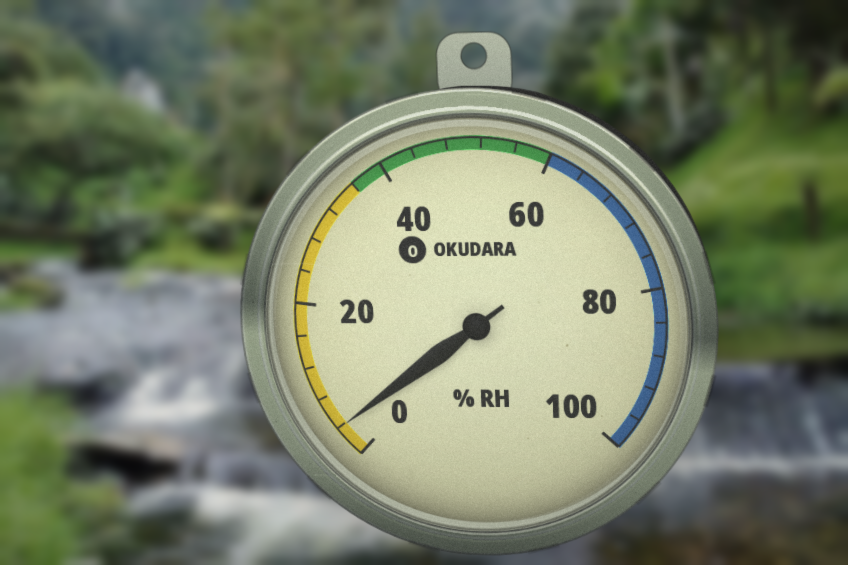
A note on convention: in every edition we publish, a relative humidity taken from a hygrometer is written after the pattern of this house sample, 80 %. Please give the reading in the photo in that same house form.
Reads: 4 %
